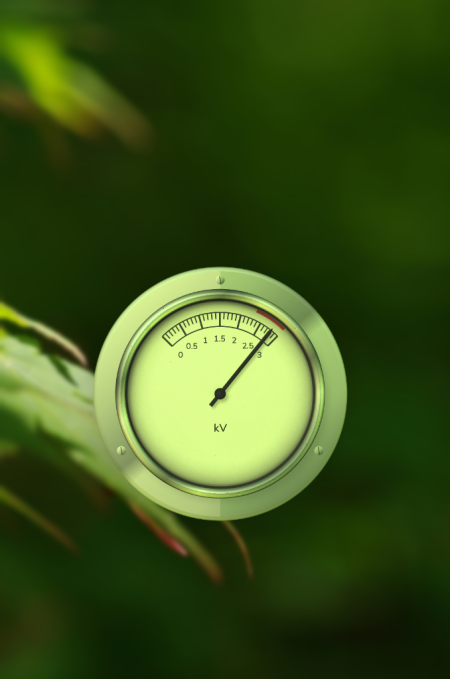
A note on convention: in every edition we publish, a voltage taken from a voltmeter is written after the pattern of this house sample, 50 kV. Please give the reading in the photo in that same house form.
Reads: 2.8 kV
